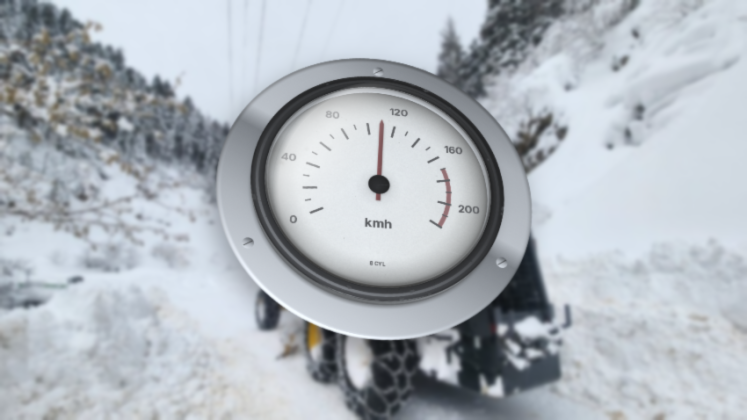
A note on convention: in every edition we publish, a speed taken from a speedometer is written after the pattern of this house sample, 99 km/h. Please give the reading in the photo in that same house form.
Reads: 110 km/h
